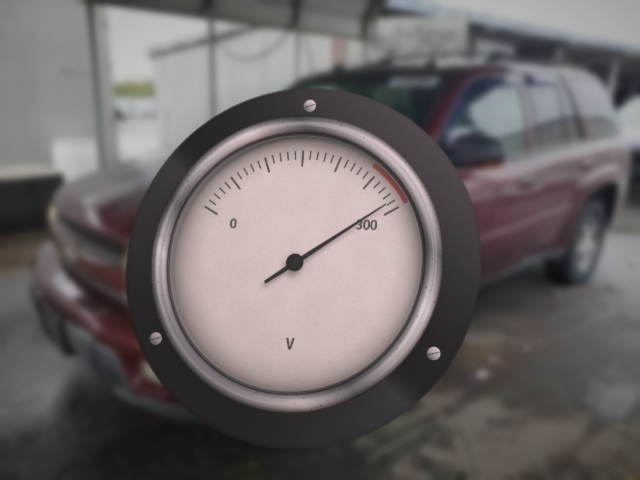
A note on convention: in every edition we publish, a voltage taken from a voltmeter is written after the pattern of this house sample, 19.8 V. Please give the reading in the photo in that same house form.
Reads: 290 V
